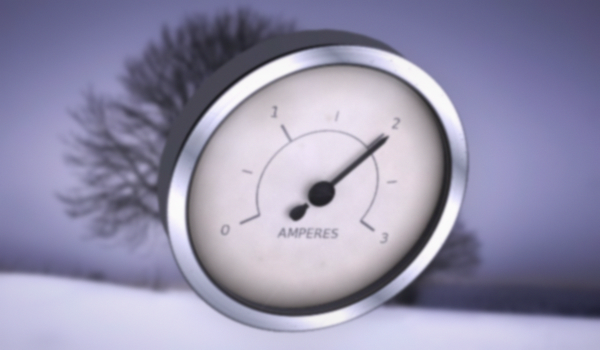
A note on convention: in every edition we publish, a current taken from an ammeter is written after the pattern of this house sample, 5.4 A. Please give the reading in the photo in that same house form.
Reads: 2 A
